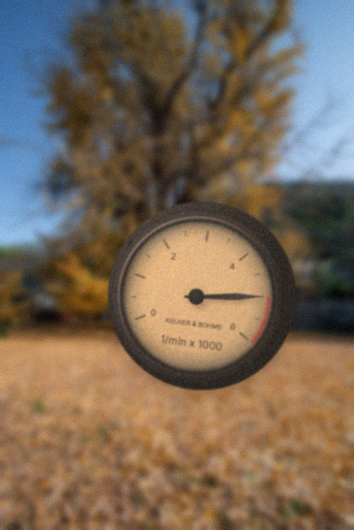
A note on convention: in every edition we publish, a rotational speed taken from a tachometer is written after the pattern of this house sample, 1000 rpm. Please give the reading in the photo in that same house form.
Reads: 5000 rpm
